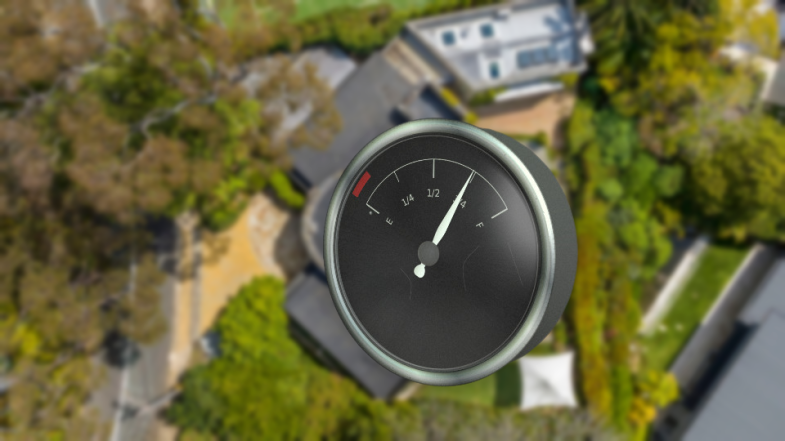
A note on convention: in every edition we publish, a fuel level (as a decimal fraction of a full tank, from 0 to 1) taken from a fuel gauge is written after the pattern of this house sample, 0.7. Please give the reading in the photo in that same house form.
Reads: 0.75
